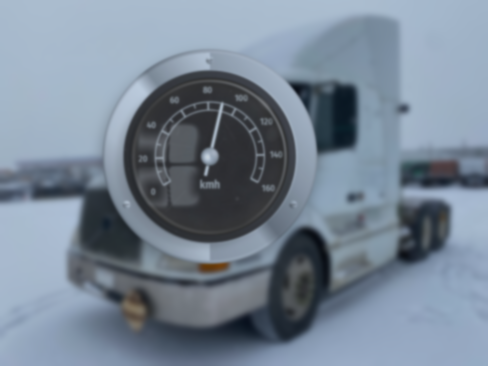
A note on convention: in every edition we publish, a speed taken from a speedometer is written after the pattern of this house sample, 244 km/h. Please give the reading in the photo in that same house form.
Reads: 90 km/h
